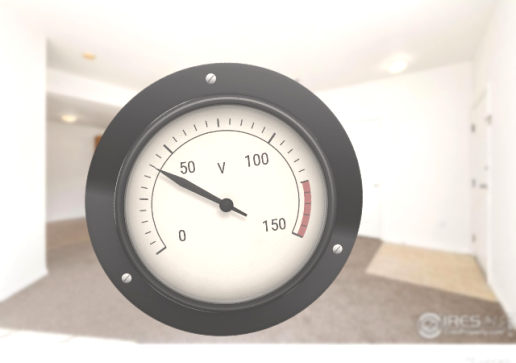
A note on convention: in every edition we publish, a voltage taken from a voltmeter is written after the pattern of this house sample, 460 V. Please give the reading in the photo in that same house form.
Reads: 40 V
